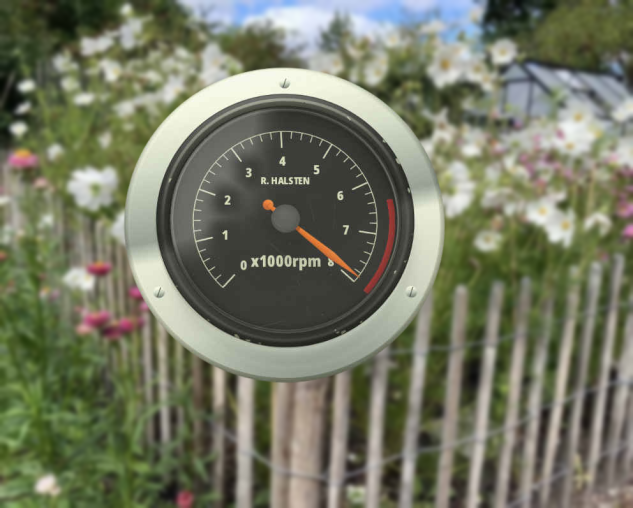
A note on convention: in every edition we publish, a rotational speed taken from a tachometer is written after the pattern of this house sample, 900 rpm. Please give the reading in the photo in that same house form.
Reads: 7900 rpm
